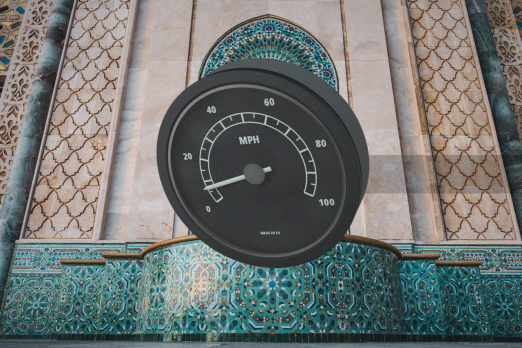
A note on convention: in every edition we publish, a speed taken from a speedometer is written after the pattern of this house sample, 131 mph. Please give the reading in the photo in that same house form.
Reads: 7.5 mph
